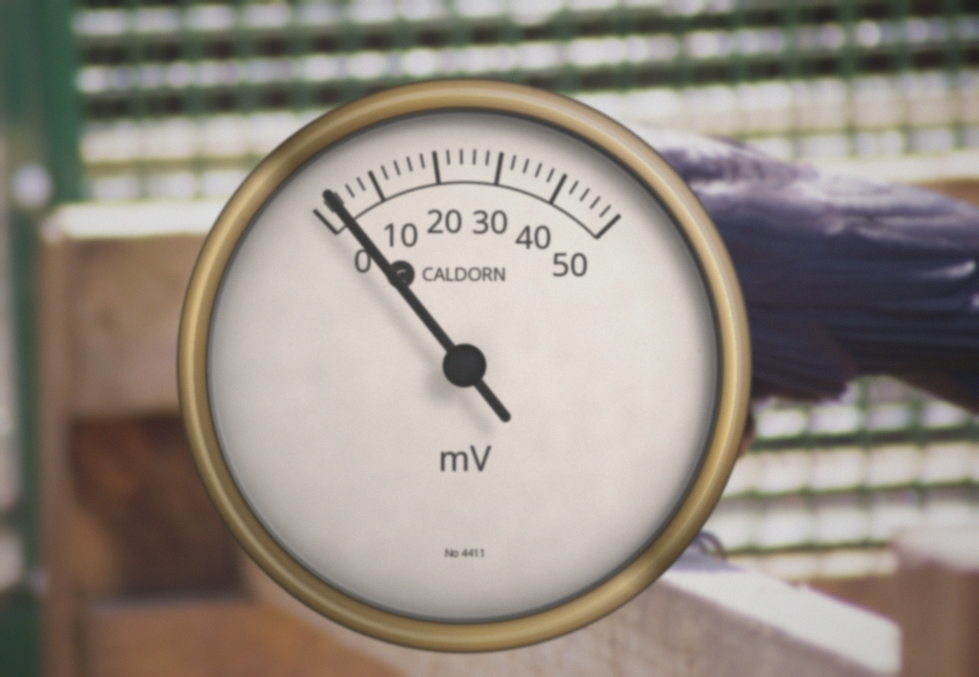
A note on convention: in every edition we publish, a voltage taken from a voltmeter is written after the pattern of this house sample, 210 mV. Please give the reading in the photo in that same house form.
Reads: 3 mV
